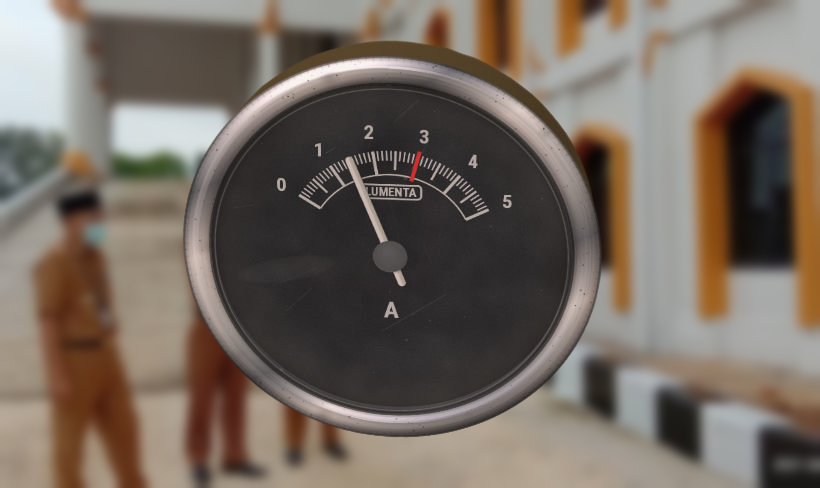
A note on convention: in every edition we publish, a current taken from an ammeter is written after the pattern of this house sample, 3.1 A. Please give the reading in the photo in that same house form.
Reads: 1.5 A
